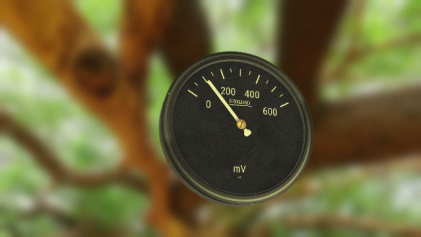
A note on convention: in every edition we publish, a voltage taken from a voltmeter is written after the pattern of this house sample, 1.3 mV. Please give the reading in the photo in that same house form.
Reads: 100 mV
